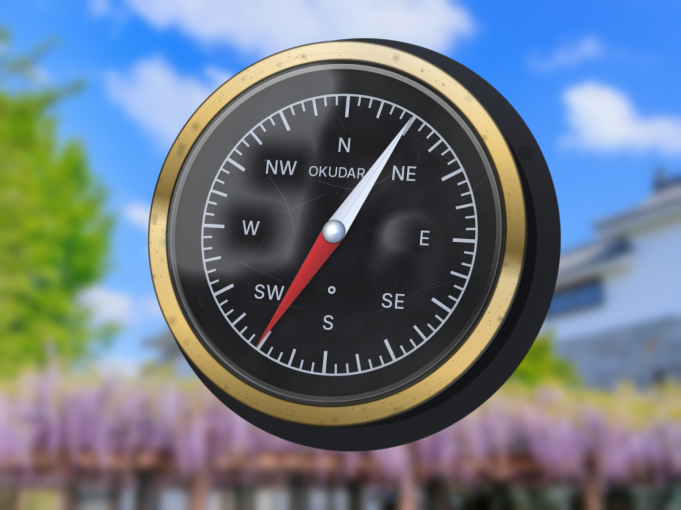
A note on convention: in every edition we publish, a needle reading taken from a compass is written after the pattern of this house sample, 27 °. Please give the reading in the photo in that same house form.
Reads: 210 °
